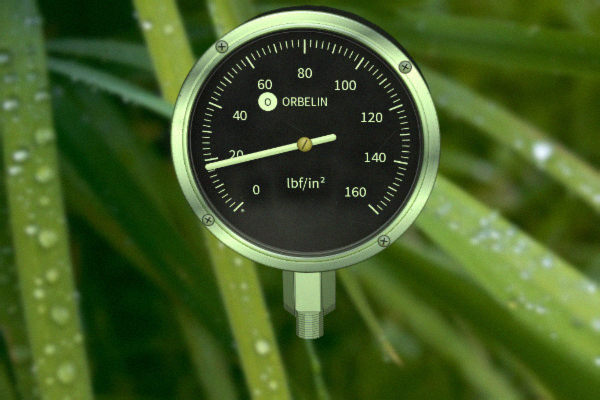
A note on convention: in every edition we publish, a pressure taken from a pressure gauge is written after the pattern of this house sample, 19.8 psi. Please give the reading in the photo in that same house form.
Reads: 18 psi
